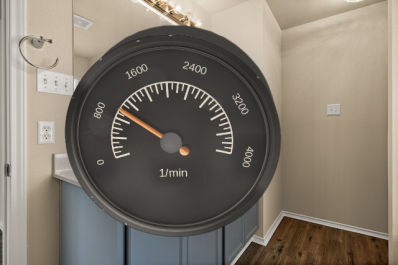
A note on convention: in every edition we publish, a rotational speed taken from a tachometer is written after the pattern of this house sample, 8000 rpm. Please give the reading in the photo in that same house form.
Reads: 1000 rpm
